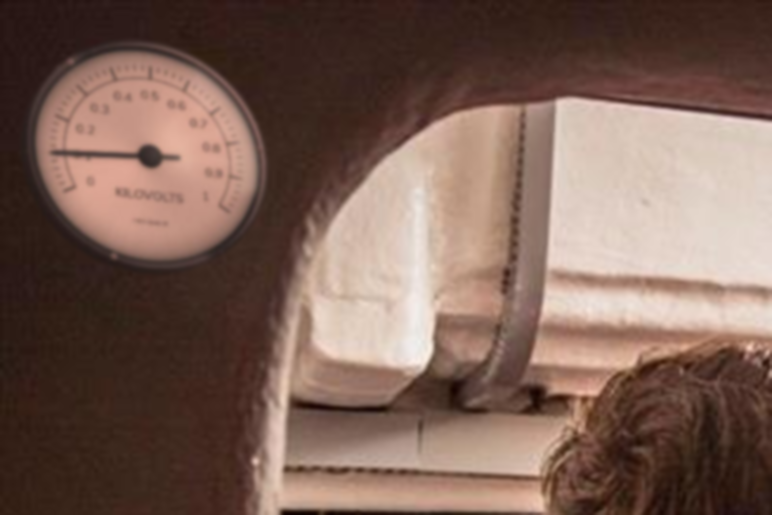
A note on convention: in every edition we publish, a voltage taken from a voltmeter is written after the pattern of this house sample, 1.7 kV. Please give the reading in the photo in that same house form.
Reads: 0.1 kV
